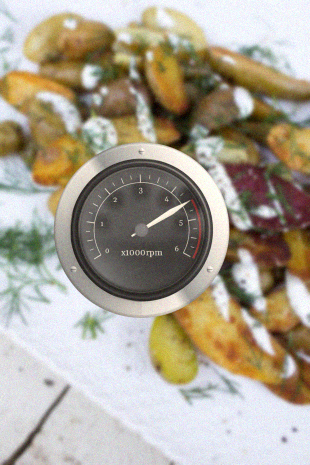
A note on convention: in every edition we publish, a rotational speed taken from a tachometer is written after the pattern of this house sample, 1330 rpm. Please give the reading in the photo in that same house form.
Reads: 4500 rpm
